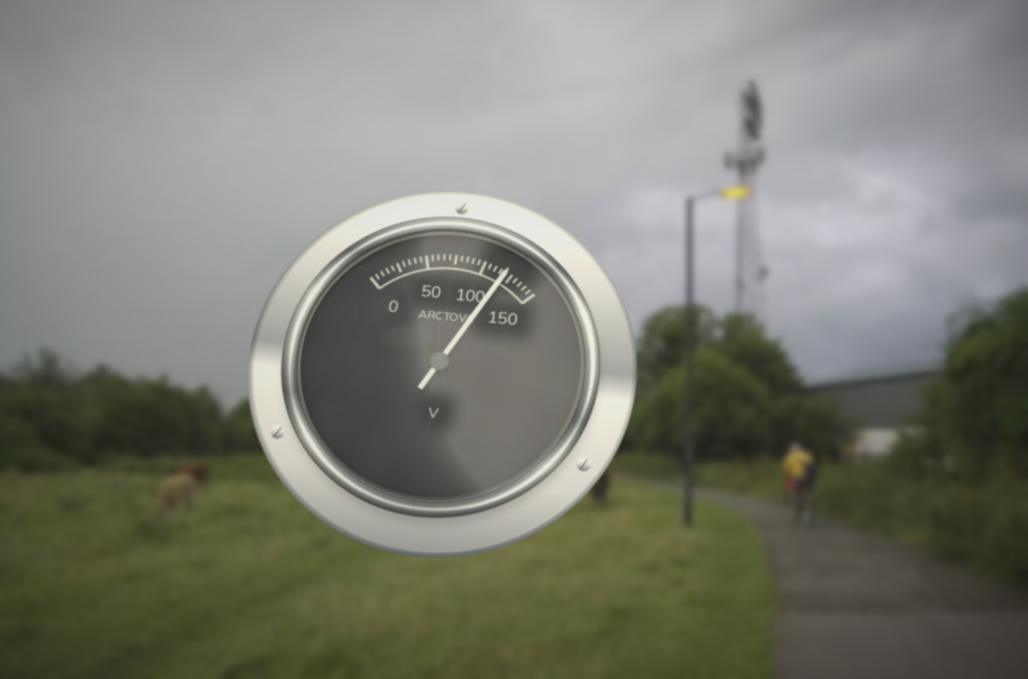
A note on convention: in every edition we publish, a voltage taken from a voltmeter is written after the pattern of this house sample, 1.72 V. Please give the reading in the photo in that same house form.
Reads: 120 V
